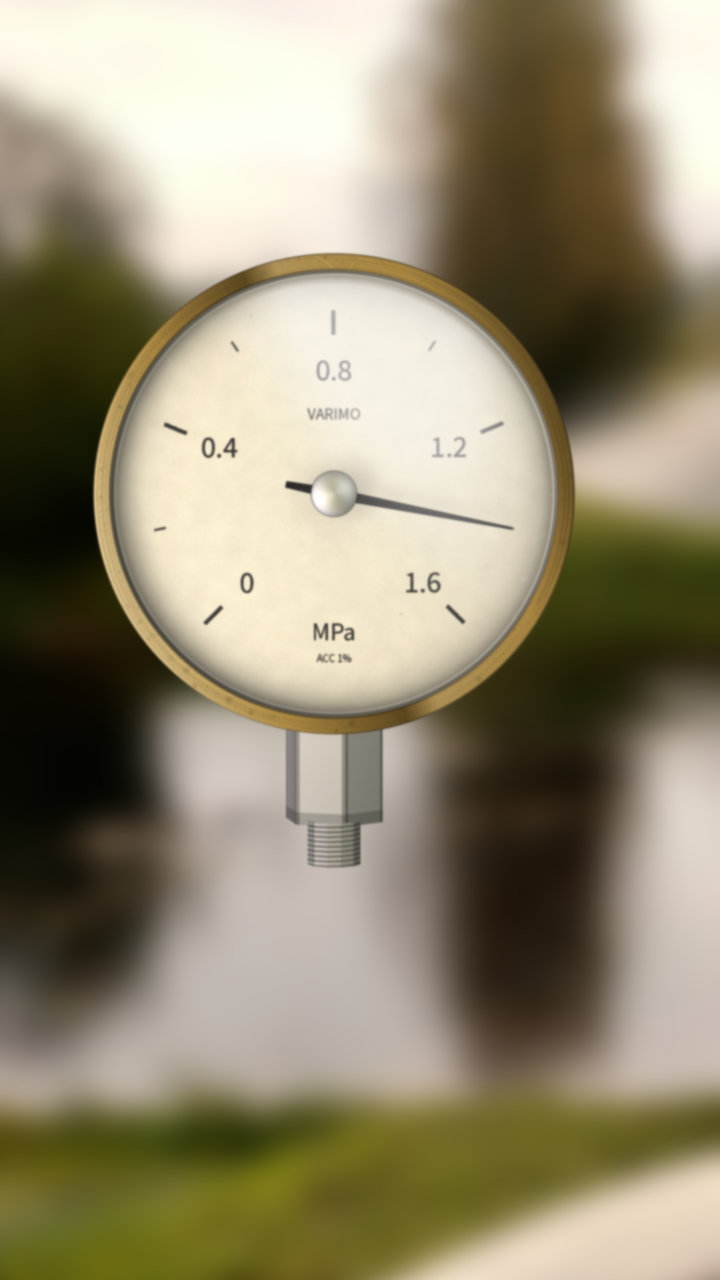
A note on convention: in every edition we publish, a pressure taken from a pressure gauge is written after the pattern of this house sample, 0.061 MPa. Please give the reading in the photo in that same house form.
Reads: 1.4 MPa
